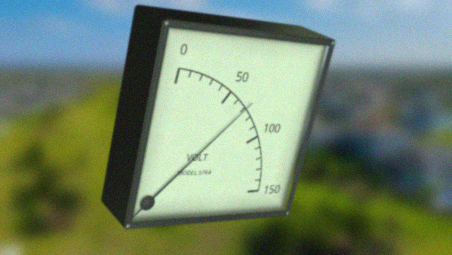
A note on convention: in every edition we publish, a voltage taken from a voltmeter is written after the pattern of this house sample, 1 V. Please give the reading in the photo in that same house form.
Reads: 70 V
